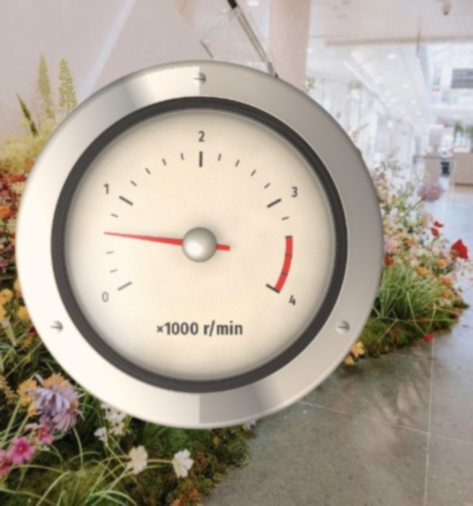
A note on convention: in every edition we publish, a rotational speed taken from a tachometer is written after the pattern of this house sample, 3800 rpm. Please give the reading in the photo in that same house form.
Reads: 600 rpm
